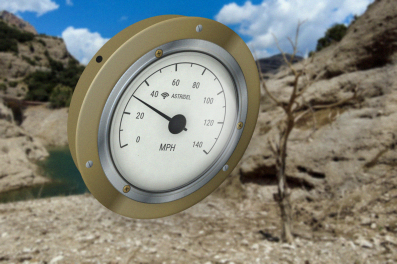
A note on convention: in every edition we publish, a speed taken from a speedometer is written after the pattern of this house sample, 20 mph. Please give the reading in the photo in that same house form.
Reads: 30 mph
